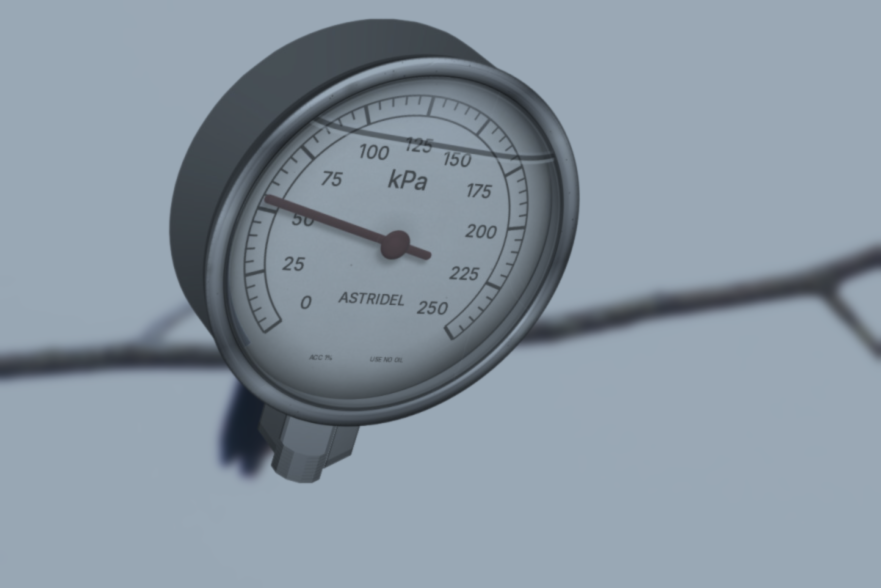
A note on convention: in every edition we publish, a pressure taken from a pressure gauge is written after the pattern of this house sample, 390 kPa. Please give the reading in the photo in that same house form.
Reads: 55 kPa
